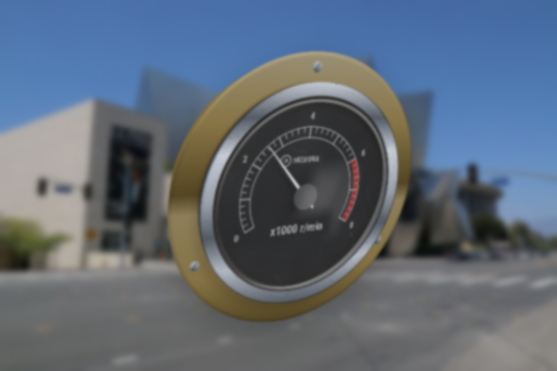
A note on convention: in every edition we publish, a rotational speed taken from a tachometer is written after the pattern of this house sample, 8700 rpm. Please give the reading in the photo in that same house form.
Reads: 2600 rpm
